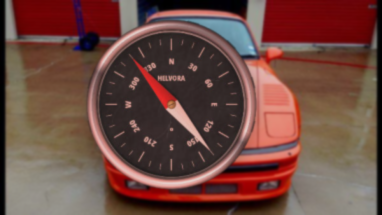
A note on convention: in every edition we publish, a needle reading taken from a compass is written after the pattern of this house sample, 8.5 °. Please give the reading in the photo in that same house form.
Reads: 320 °
